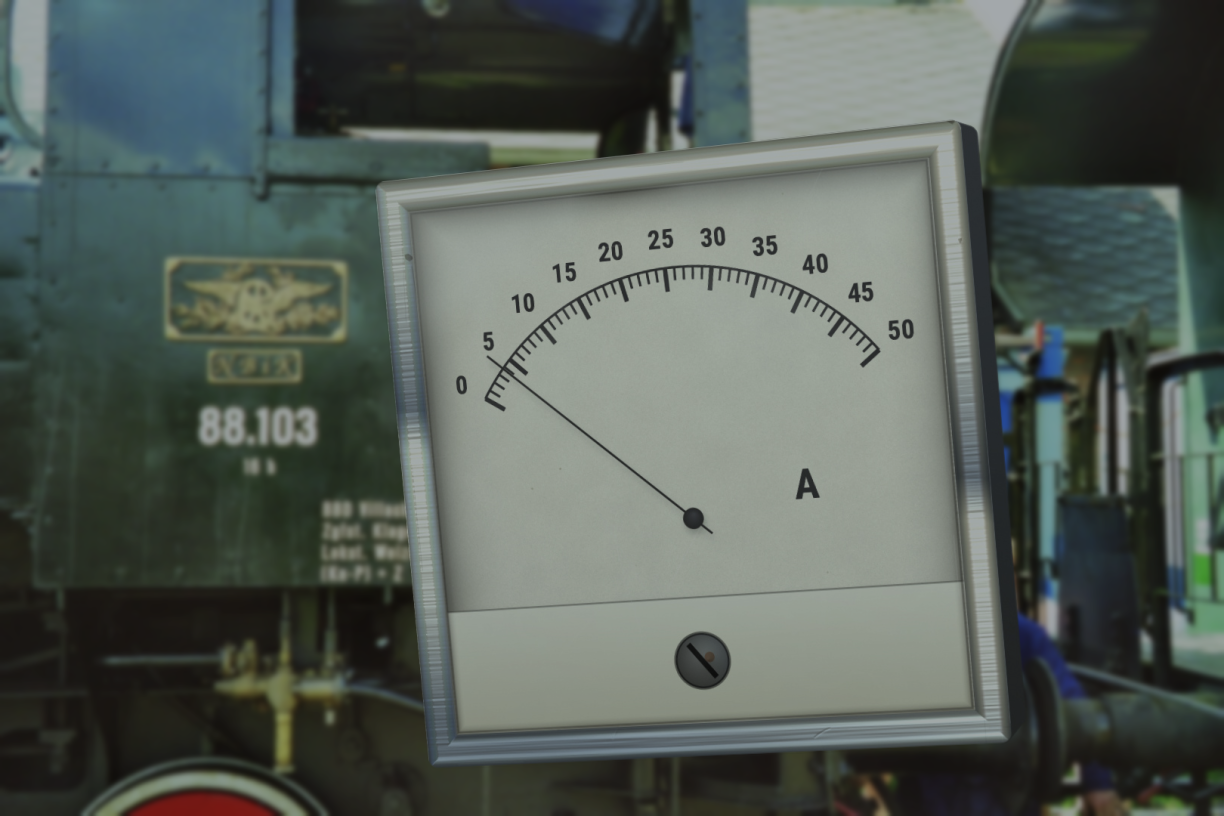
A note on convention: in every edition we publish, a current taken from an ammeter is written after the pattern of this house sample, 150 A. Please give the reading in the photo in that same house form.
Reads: 4 A
